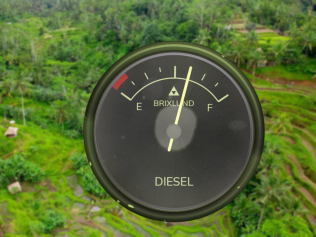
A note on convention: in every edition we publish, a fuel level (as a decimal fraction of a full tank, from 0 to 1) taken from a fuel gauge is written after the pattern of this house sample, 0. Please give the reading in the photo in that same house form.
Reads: 0.625
